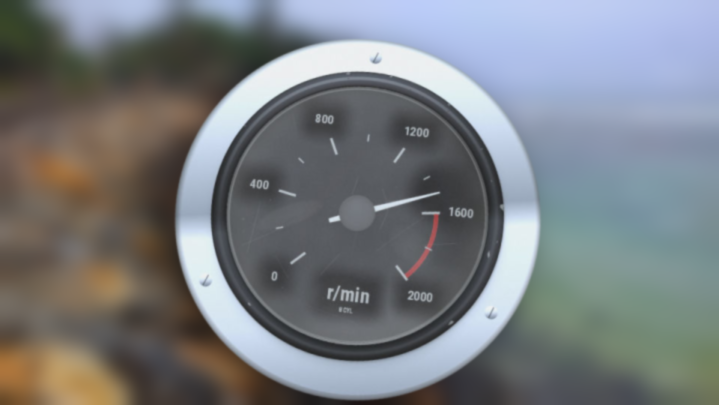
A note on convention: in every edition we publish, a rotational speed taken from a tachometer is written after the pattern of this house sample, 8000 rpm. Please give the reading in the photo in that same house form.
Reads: 1500 rpm
